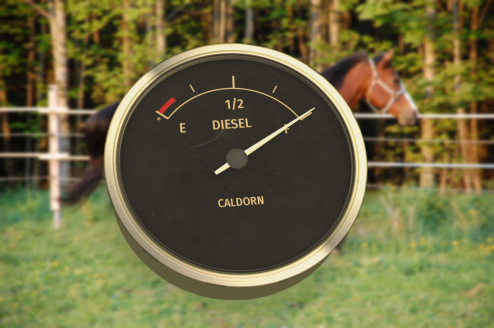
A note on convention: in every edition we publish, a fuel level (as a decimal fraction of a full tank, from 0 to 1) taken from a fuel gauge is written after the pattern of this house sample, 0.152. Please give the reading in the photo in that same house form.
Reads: 1
